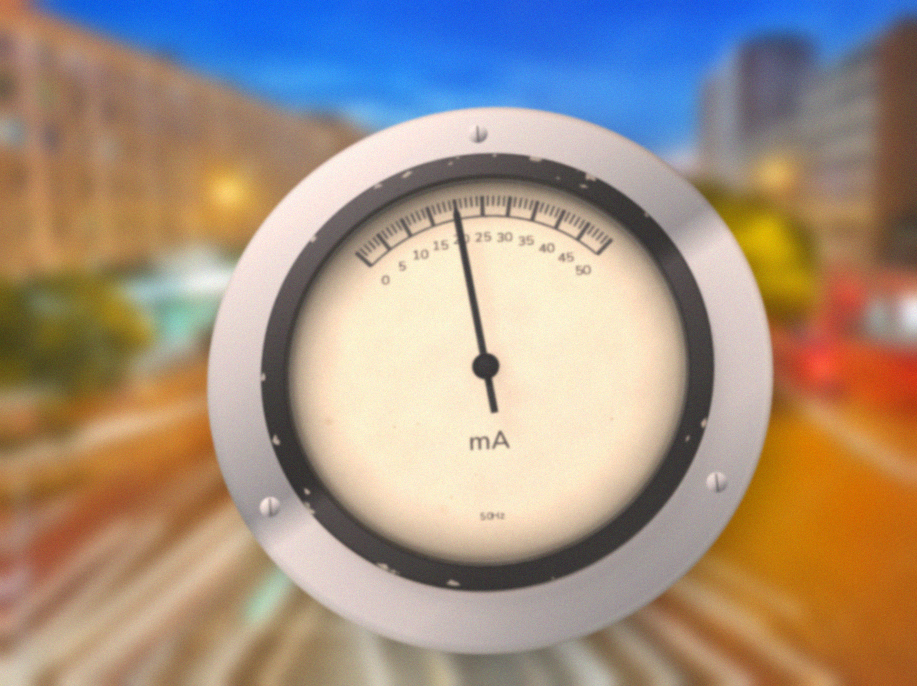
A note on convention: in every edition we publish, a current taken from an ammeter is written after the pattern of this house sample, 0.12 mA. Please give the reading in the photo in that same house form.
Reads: 20 mA
